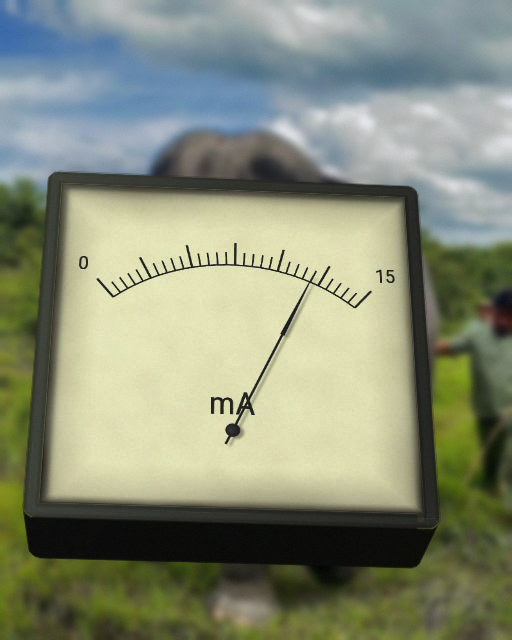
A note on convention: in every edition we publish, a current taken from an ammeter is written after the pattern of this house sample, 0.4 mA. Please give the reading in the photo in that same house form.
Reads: 12 mA
